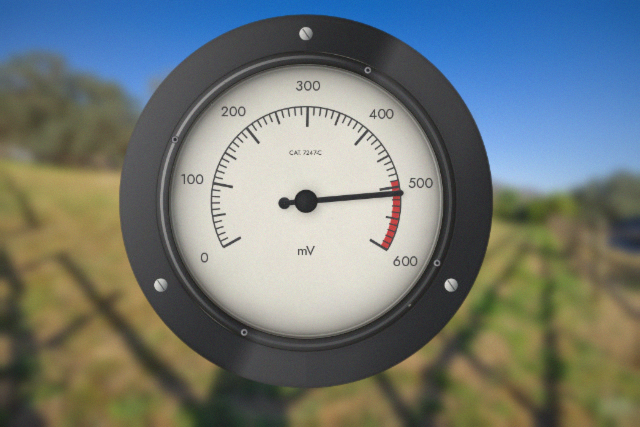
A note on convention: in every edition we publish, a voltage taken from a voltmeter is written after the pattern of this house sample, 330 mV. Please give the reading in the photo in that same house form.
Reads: 510 mV
